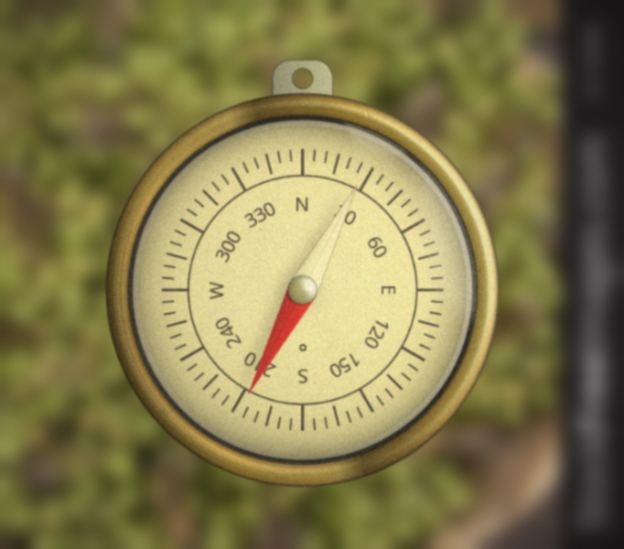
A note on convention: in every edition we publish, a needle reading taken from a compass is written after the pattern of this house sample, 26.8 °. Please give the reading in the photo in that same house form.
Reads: 207.5 °
